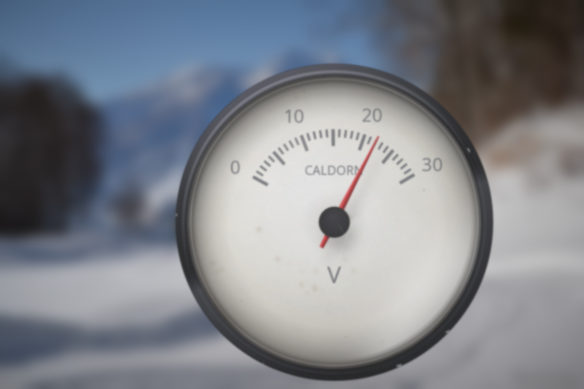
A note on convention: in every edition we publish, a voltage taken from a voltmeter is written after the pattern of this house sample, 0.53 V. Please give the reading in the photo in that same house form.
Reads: 22 V
